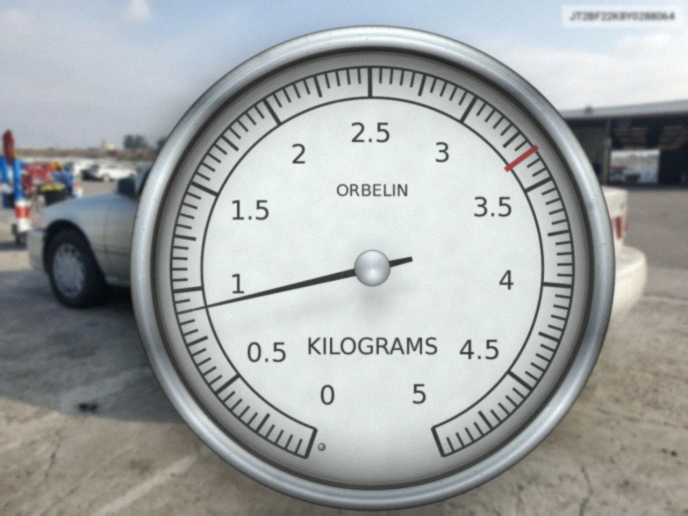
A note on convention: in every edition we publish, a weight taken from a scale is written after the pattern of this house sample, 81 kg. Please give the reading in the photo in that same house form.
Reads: 0.9 kg
